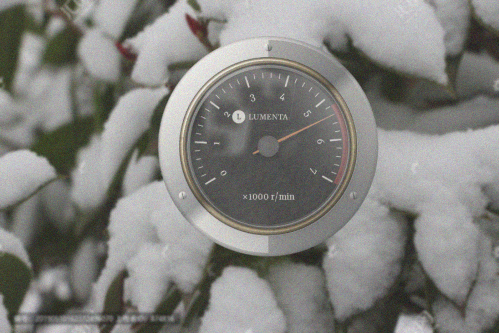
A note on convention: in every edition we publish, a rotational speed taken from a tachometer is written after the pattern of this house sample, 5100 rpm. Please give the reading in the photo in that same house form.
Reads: 5400 rpm
